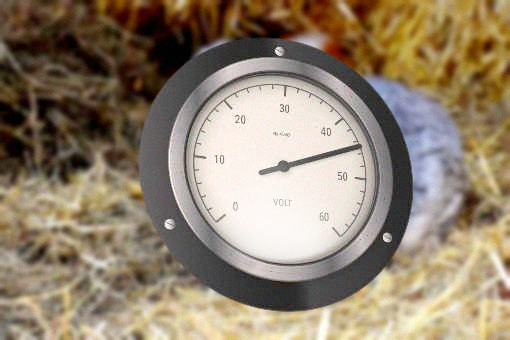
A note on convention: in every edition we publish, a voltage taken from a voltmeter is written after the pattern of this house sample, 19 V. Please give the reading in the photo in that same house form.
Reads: 45 V
